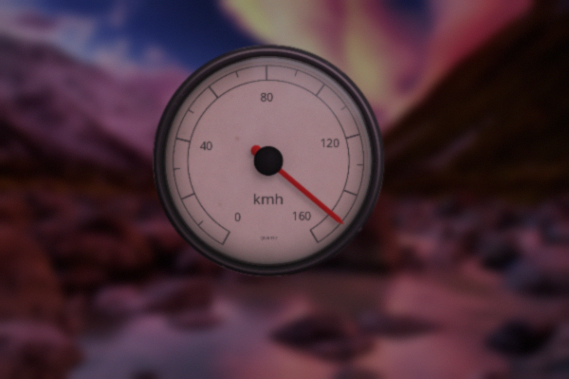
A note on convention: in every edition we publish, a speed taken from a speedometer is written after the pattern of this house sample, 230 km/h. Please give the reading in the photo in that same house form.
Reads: 150 km/h
